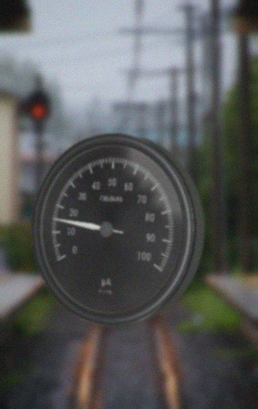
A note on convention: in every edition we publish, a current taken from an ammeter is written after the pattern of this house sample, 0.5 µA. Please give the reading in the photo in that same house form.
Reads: 15 µA
